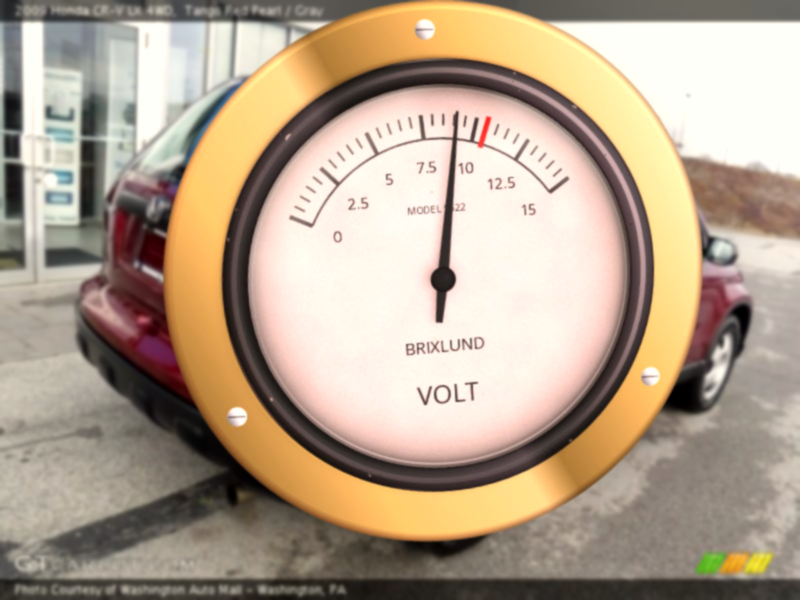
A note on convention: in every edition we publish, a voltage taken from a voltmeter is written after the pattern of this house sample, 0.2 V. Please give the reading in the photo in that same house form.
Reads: 9 V
